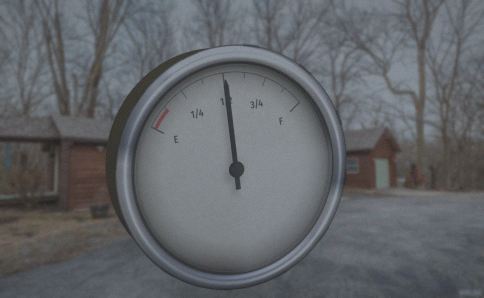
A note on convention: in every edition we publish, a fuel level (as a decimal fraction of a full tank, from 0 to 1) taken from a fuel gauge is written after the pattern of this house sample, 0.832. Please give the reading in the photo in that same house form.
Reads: 0.5
